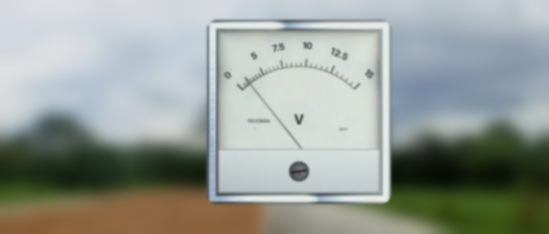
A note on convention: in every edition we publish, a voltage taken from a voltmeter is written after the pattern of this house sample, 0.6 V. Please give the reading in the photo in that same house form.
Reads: 2.5 V
